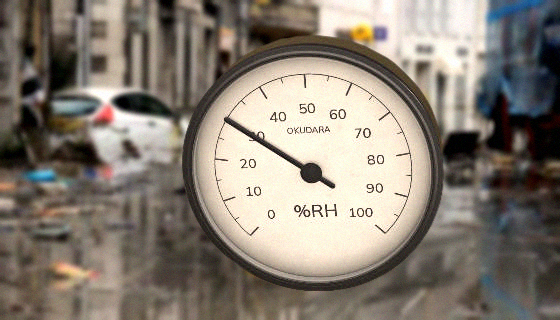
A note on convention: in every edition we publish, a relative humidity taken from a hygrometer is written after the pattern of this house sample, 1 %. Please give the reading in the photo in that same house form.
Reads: 30 %
